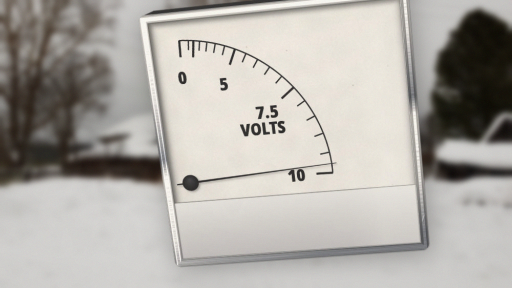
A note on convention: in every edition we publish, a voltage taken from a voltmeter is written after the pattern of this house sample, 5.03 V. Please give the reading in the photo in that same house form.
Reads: 9.75 V
